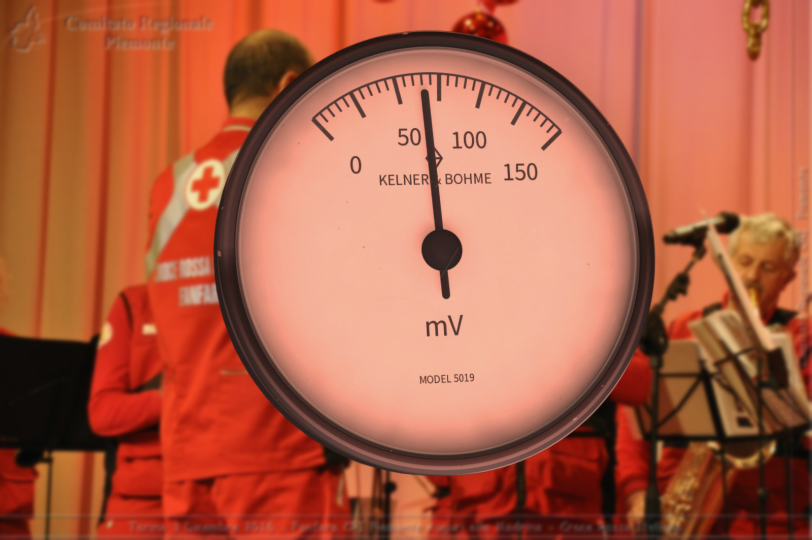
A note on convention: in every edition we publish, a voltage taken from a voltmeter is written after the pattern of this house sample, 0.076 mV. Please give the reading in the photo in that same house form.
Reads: 65 mV
